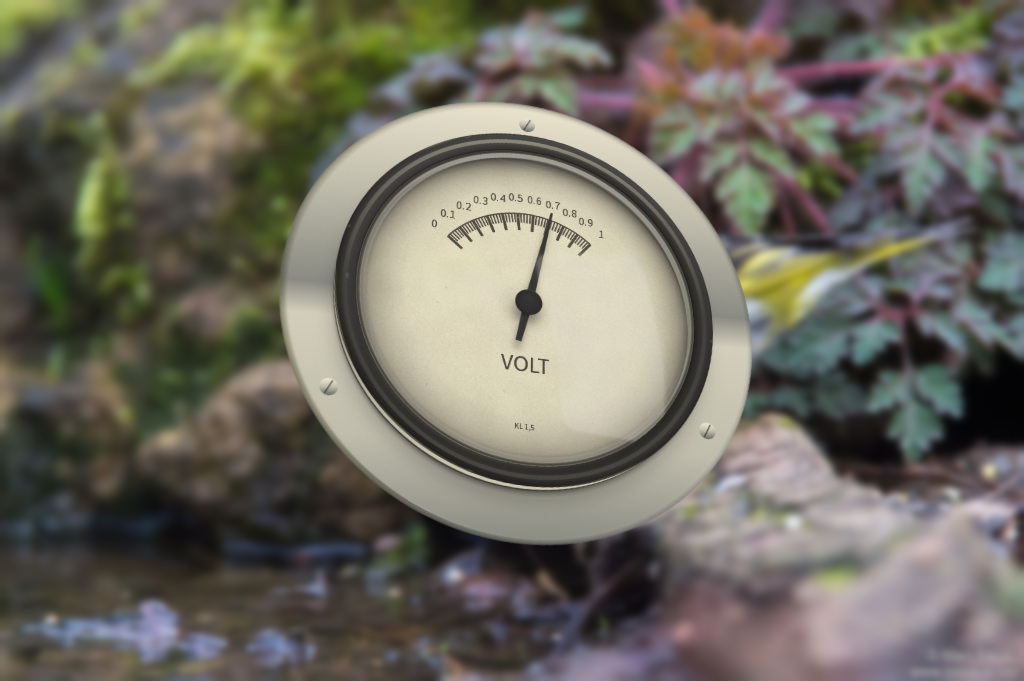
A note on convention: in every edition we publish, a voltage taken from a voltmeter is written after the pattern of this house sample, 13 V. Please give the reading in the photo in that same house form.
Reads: 0.7 V
